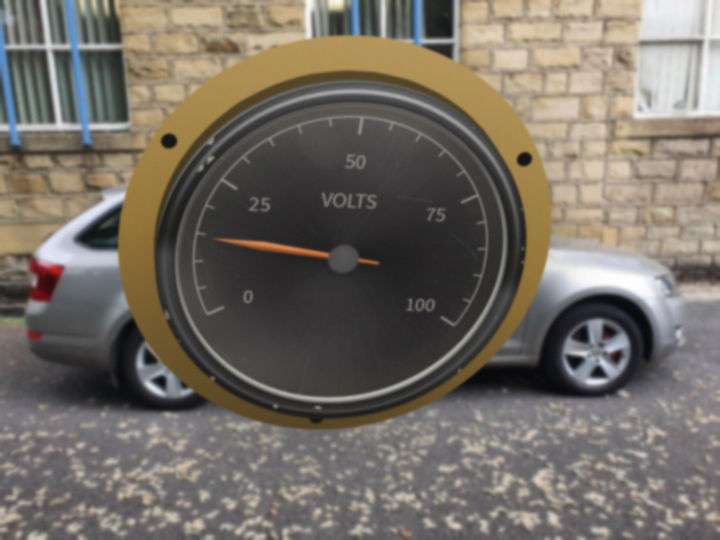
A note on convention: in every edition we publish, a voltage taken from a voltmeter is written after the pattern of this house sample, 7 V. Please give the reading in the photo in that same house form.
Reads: 15 V
